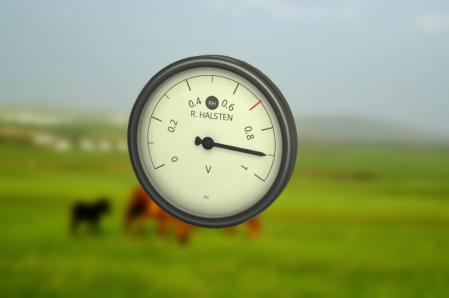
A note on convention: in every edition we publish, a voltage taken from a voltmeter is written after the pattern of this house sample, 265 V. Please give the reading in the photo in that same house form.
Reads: 0.9 V
